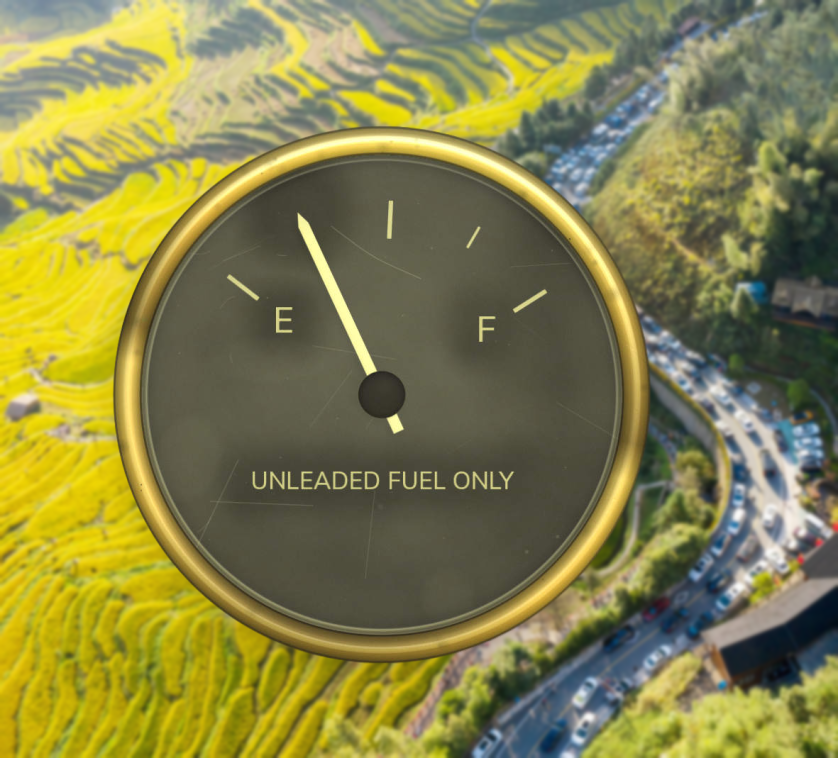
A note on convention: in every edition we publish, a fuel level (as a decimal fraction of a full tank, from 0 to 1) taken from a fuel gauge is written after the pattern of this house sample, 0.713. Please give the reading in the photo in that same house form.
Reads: 0.25
